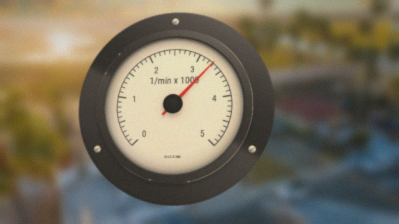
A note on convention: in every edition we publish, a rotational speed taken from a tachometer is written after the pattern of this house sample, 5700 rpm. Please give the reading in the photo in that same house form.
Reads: 3300 rpm
